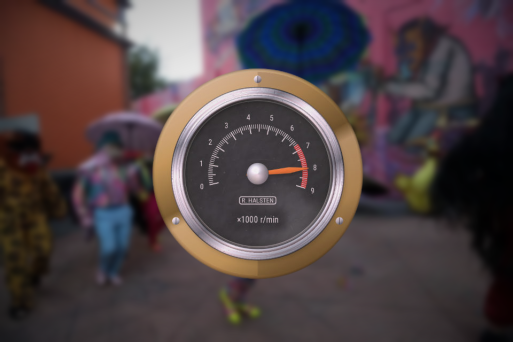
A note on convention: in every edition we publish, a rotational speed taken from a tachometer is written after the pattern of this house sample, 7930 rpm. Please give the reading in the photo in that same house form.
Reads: 8000 rpm
